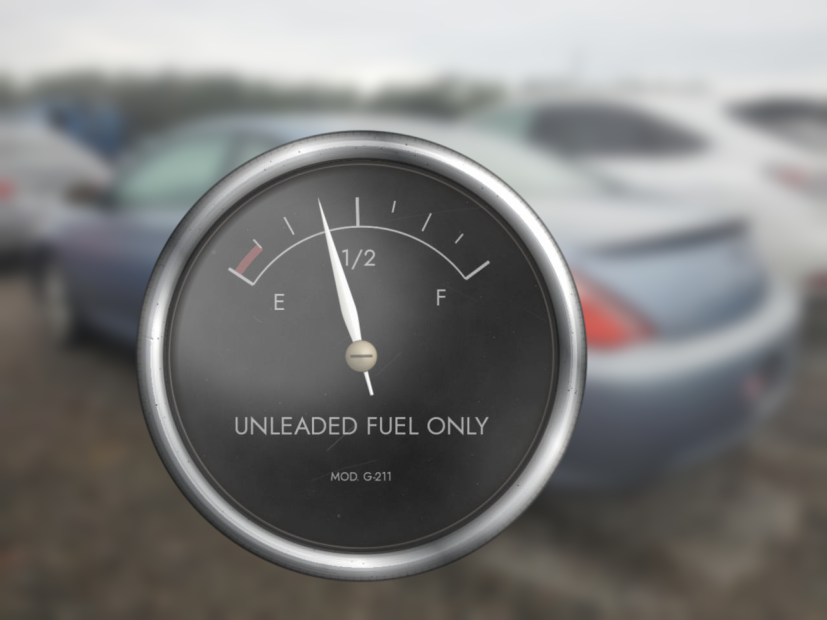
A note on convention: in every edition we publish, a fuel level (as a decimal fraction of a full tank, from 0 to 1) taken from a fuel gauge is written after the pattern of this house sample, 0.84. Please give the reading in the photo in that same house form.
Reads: 0.375
